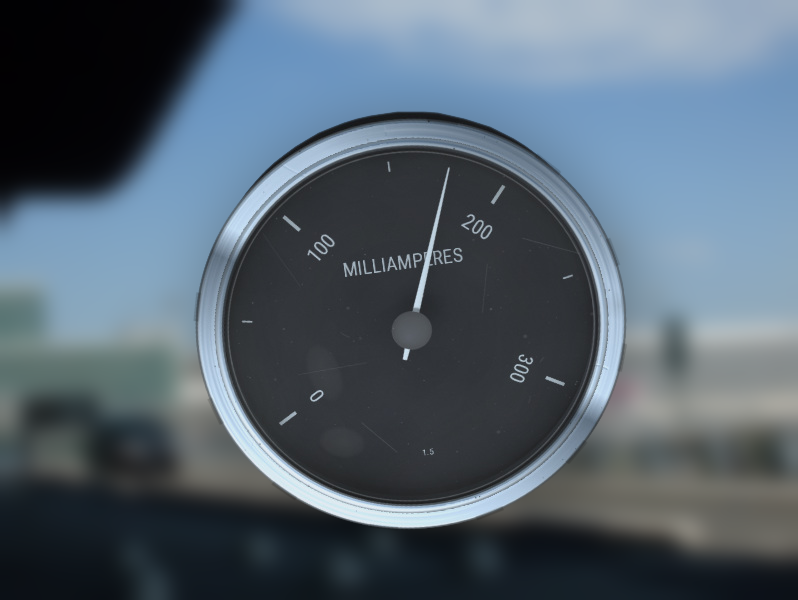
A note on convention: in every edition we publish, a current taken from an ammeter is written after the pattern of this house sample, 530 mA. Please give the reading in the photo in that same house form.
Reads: 175 mA
